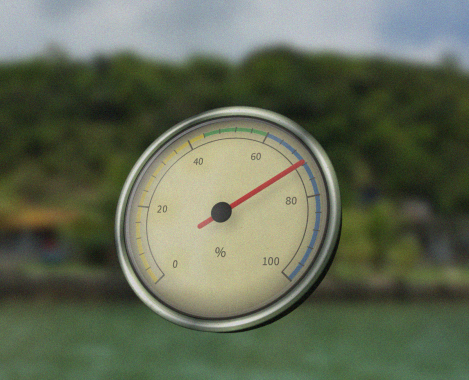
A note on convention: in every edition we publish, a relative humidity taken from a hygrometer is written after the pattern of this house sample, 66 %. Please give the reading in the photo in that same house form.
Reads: 72 %
